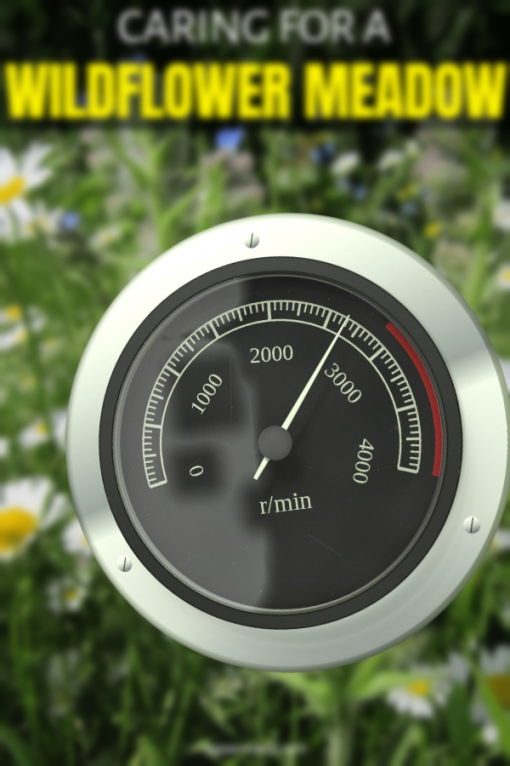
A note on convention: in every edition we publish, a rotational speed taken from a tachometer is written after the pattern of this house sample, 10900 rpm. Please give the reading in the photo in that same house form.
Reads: 2650 rpm
